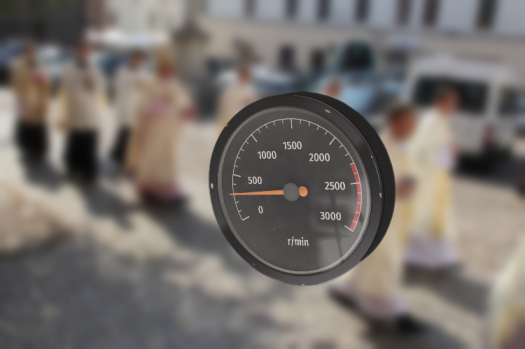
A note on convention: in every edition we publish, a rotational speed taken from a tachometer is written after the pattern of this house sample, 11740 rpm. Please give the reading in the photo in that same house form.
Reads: 300 rpm
